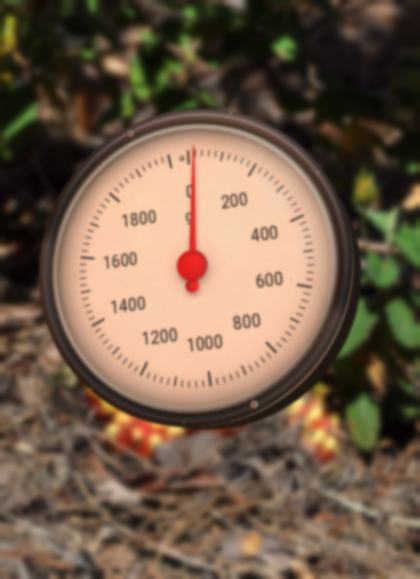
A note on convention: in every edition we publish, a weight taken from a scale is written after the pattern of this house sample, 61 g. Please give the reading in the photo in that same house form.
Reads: 20 g
